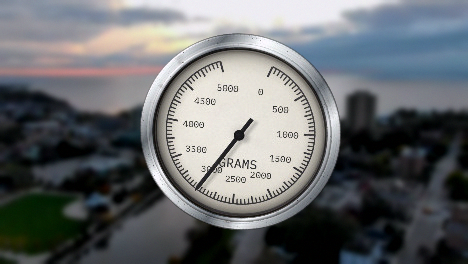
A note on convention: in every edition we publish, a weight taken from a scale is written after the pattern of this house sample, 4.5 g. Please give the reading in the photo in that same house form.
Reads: 3000 g
